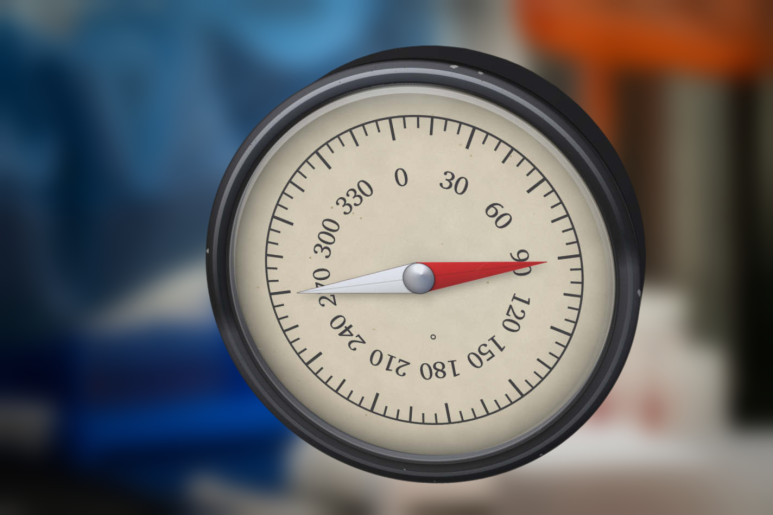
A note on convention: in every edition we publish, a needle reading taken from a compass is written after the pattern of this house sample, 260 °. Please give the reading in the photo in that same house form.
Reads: 90 °
